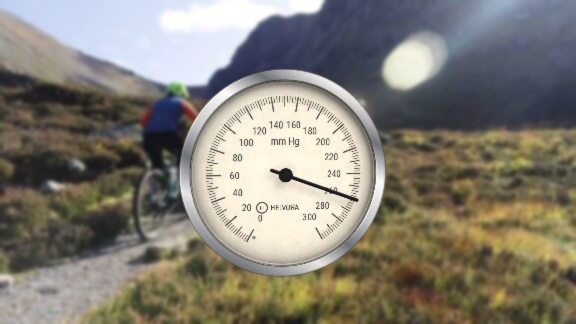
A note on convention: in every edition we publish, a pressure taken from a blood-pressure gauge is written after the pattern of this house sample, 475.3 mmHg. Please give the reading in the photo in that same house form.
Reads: 260 mmHg
